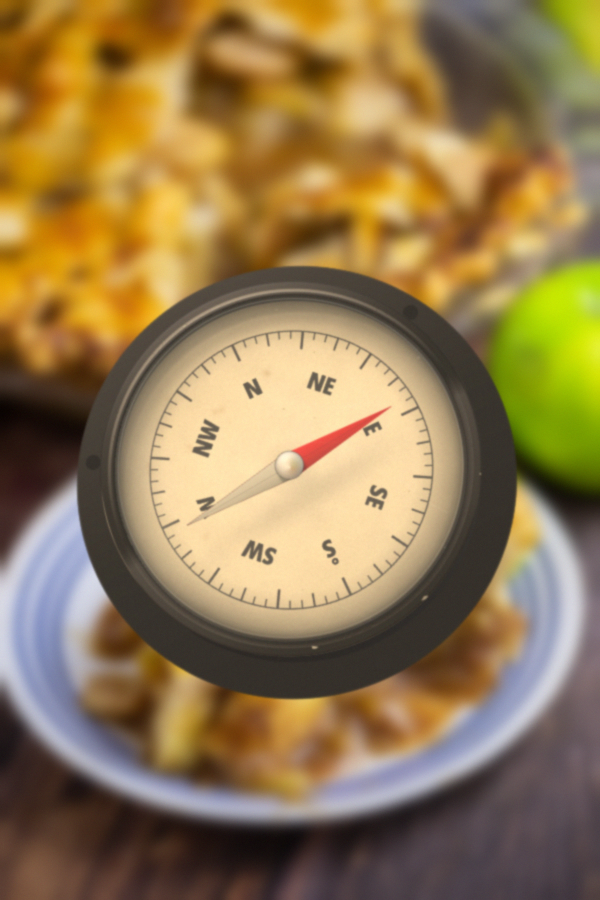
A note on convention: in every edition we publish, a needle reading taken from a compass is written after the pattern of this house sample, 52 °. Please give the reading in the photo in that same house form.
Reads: 85 °
